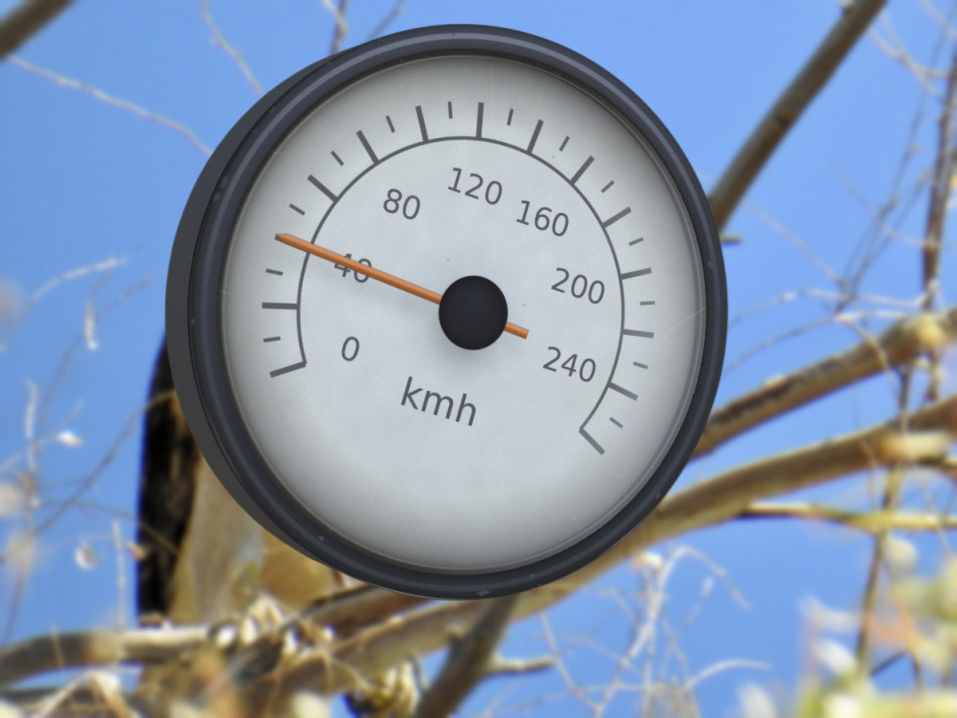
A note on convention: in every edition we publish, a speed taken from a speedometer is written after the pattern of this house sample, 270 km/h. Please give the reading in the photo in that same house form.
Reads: 40 km/h
